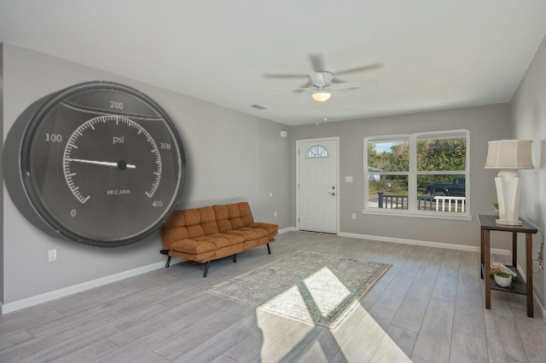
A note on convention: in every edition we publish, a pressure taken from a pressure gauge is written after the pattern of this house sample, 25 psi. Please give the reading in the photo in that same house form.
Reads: 75 psi
